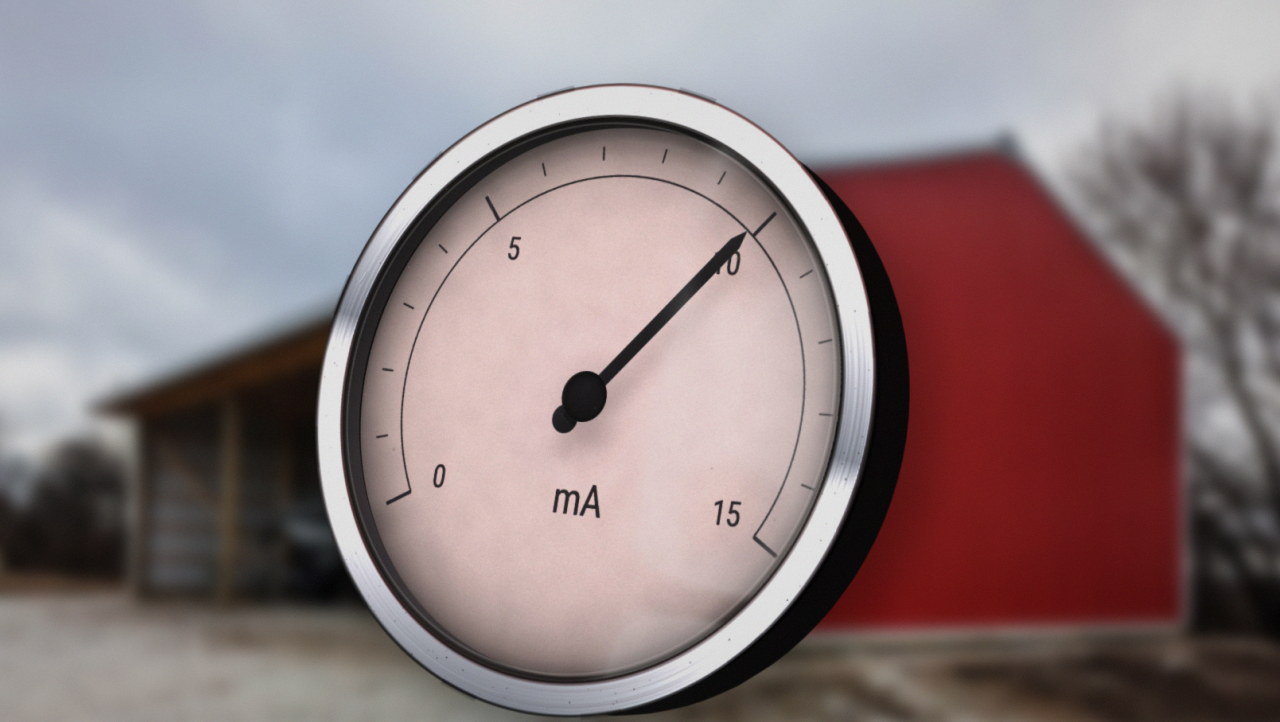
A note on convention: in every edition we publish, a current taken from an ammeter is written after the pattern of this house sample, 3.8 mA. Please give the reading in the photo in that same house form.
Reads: 10 mA
